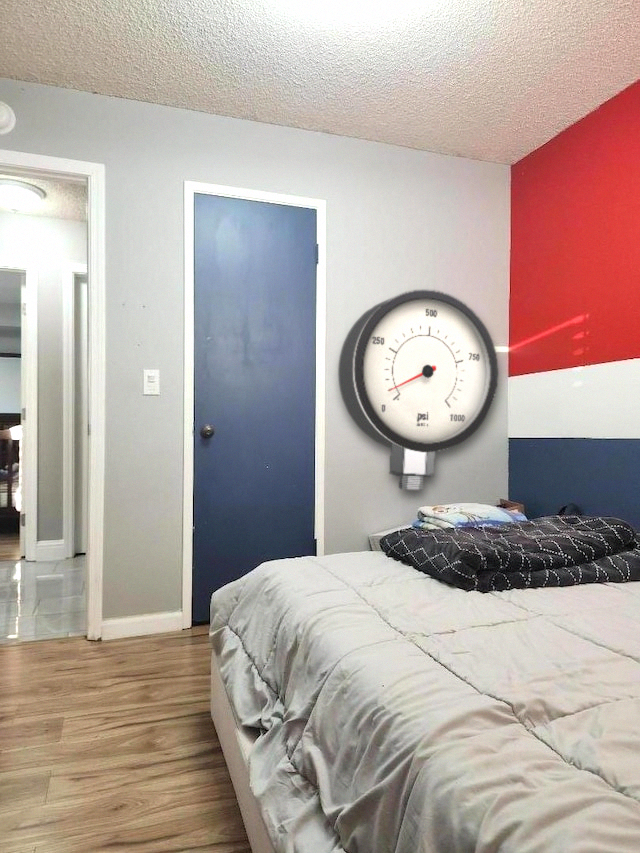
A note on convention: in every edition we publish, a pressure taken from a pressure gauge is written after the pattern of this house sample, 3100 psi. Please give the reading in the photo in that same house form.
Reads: 50 psi
